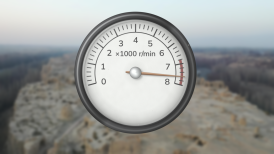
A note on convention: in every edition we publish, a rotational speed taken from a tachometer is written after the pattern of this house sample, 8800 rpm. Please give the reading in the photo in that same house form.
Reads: 7600 rpm
